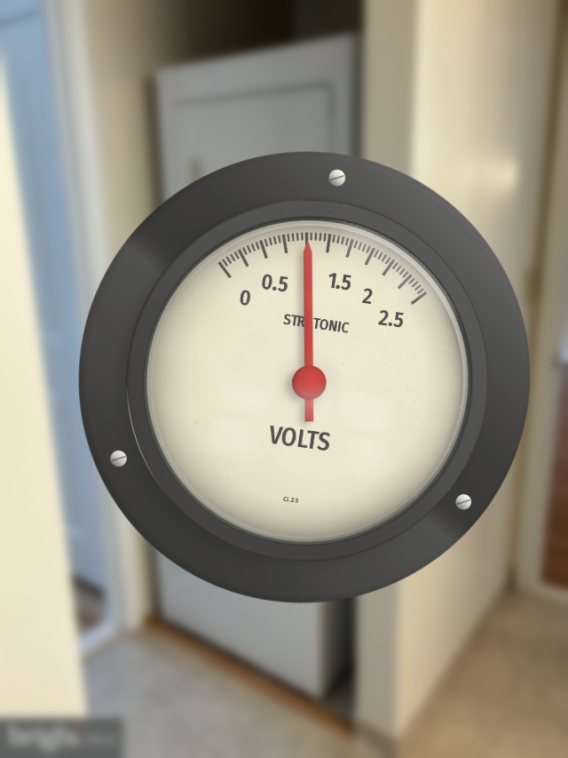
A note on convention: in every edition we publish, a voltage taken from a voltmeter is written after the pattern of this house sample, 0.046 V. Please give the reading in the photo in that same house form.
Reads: 1 V
